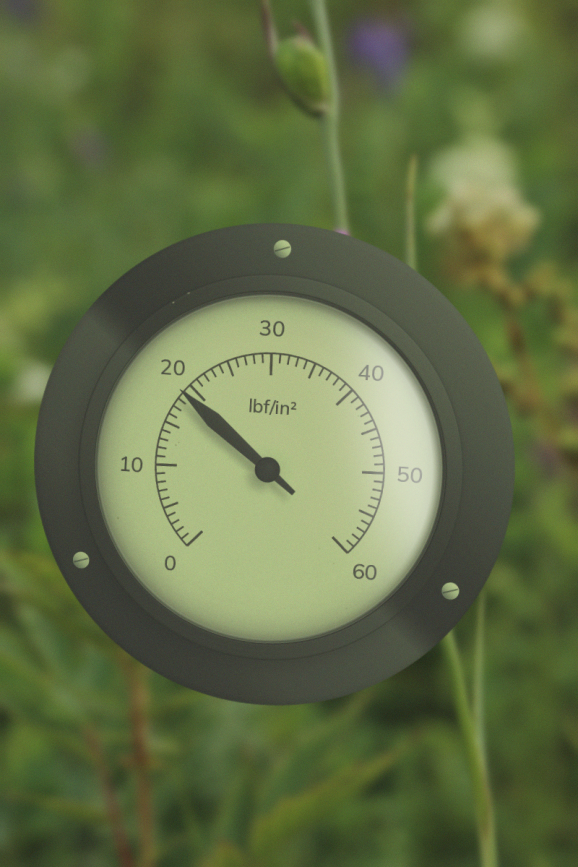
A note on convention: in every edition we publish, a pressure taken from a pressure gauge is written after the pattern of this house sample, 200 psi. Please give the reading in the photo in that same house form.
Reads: 19 psi
